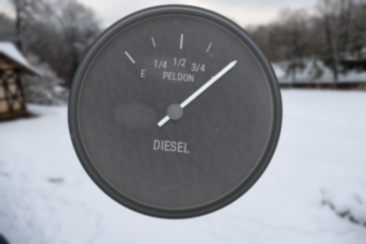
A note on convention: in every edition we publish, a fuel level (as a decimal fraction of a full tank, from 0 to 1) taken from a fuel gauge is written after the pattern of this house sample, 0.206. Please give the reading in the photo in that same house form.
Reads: 1
